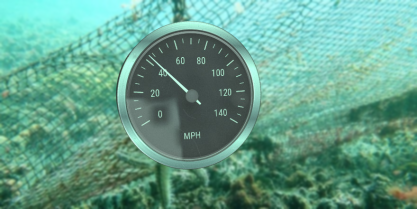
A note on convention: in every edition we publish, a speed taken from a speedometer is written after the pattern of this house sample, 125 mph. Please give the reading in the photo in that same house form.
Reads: 42.5 mph
